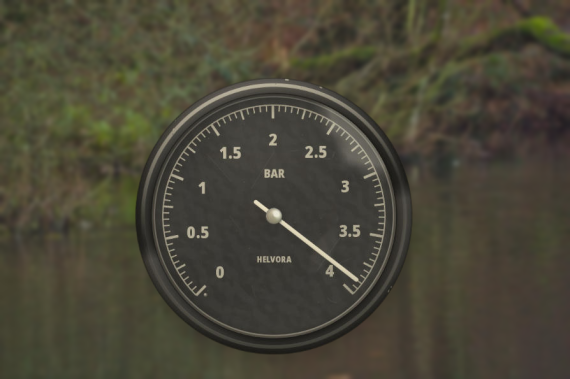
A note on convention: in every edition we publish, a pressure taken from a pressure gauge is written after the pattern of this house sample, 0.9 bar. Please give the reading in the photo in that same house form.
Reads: 3.9 bar
